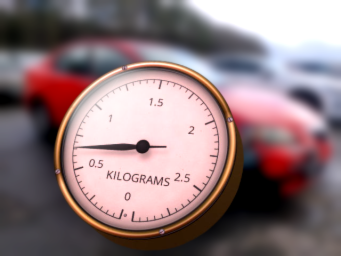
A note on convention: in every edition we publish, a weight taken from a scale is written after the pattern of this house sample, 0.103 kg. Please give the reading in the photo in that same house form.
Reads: 0.65 kg
